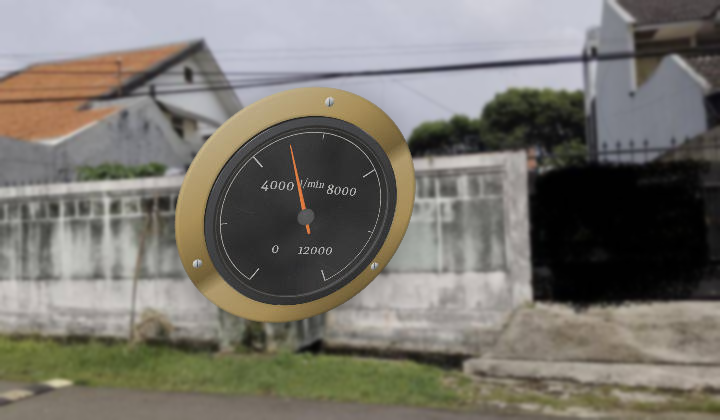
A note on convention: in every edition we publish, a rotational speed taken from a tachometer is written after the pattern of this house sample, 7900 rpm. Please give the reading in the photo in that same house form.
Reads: 5000 rpm
